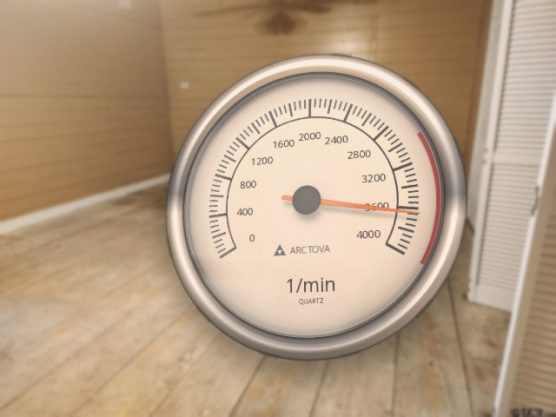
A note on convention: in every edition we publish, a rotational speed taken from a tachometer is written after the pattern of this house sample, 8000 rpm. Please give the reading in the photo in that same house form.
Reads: 3650 rpm
